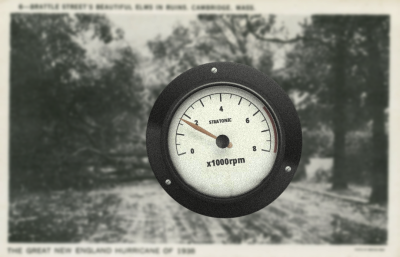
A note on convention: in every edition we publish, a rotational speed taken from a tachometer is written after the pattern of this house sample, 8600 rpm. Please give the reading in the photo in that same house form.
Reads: 1750 rpm
